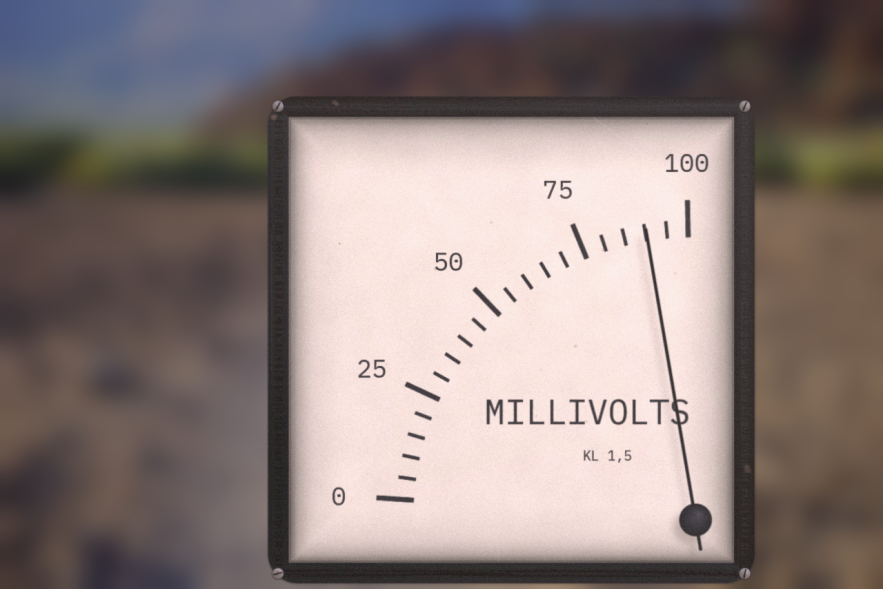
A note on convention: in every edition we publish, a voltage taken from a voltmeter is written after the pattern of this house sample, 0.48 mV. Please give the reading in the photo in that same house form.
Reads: 90 mV
